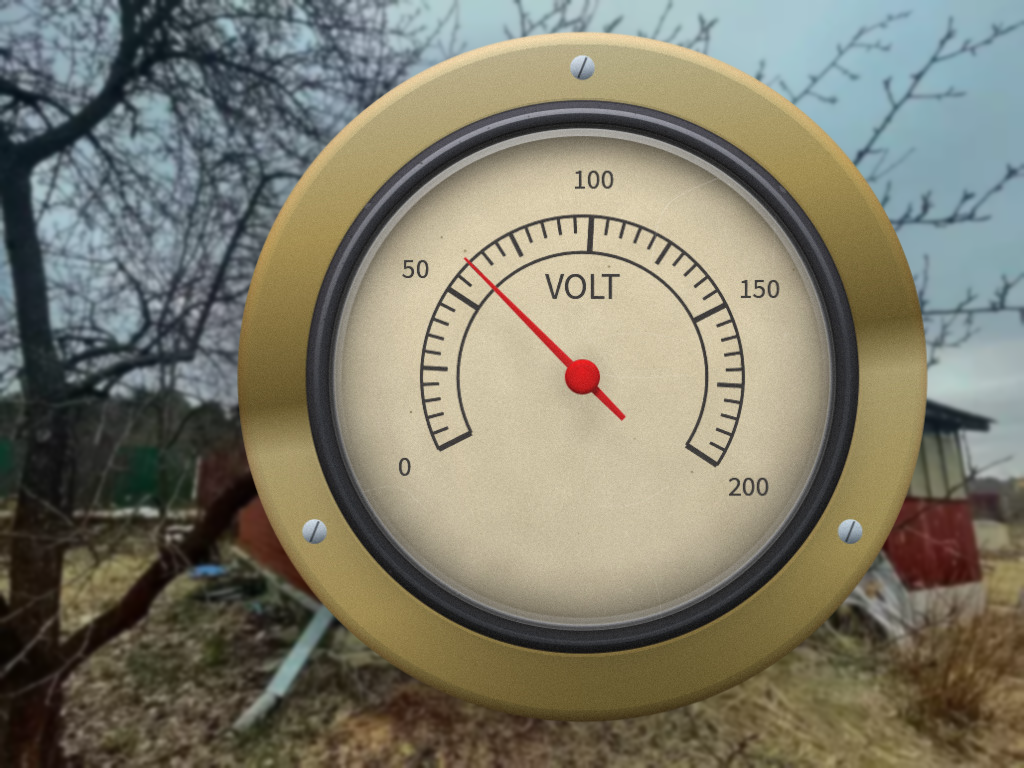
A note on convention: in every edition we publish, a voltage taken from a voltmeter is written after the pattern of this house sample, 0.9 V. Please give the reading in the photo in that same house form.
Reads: 60 V
